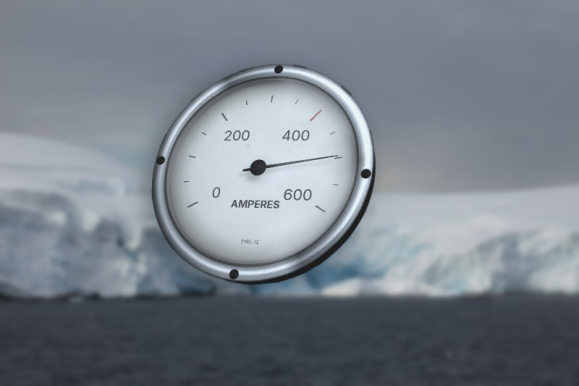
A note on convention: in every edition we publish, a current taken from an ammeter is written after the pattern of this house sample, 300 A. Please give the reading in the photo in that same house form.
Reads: 500 A
